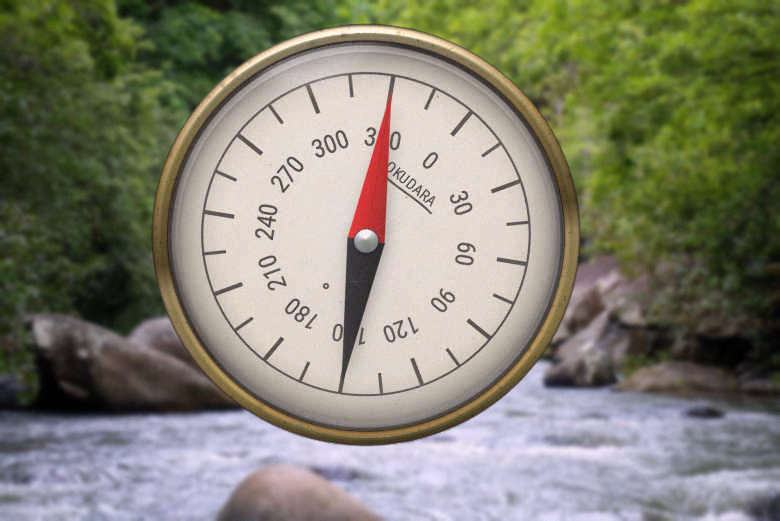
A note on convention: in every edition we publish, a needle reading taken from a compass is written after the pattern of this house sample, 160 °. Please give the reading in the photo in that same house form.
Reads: 330 °
